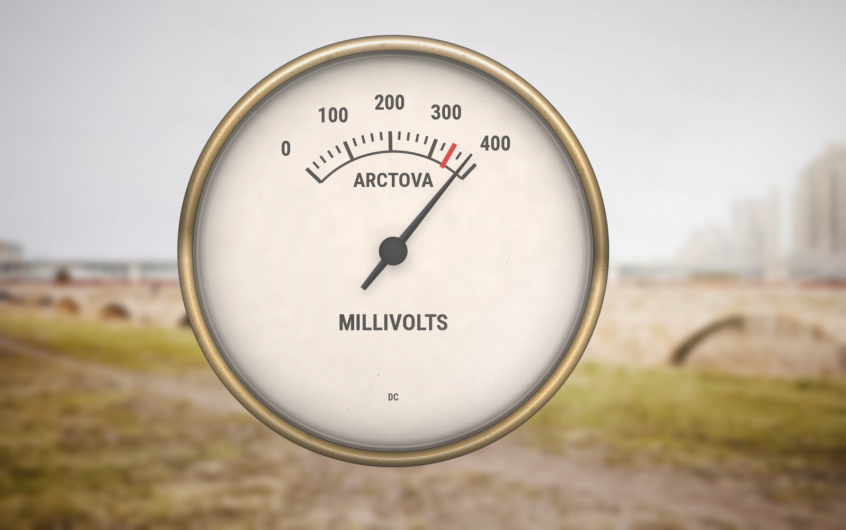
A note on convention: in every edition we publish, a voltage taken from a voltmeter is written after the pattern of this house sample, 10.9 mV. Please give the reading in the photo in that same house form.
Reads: 380 mV
